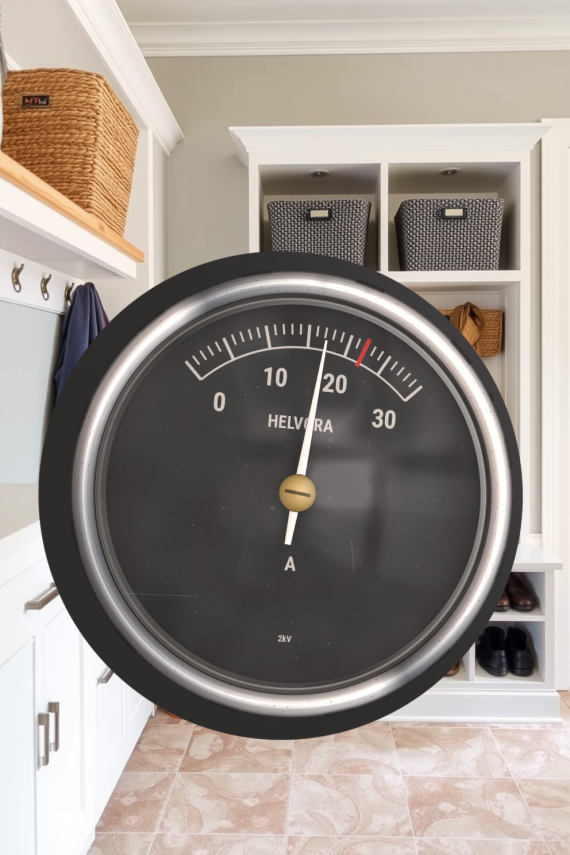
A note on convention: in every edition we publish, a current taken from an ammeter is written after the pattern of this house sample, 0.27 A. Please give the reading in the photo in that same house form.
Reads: 17 A
